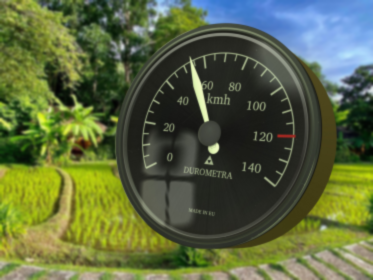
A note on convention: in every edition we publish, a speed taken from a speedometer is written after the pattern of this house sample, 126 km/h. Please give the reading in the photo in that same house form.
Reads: 55 km/h
